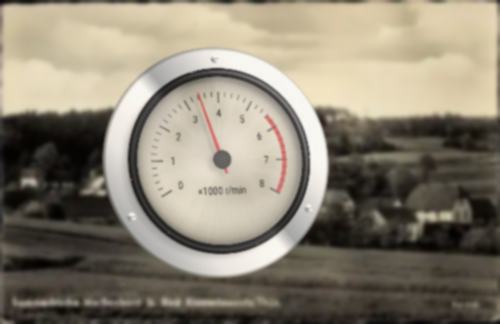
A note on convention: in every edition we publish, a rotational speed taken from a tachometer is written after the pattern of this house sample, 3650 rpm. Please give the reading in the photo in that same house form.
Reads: 3400 rpm
